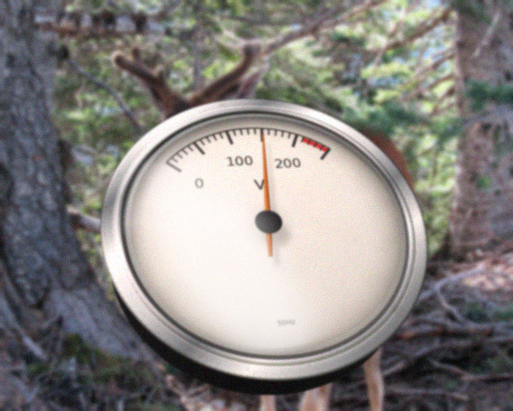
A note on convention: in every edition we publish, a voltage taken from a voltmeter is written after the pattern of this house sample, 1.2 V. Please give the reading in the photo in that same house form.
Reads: 150 V
